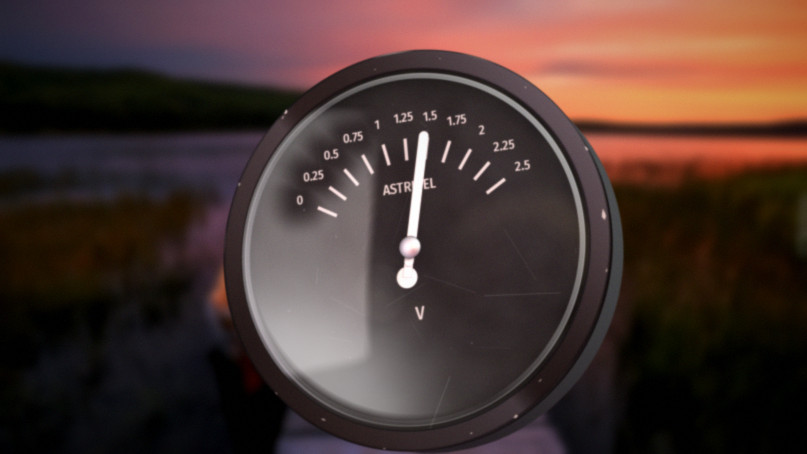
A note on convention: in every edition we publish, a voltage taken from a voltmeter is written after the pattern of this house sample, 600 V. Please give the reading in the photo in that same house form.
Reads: 1.5 V
